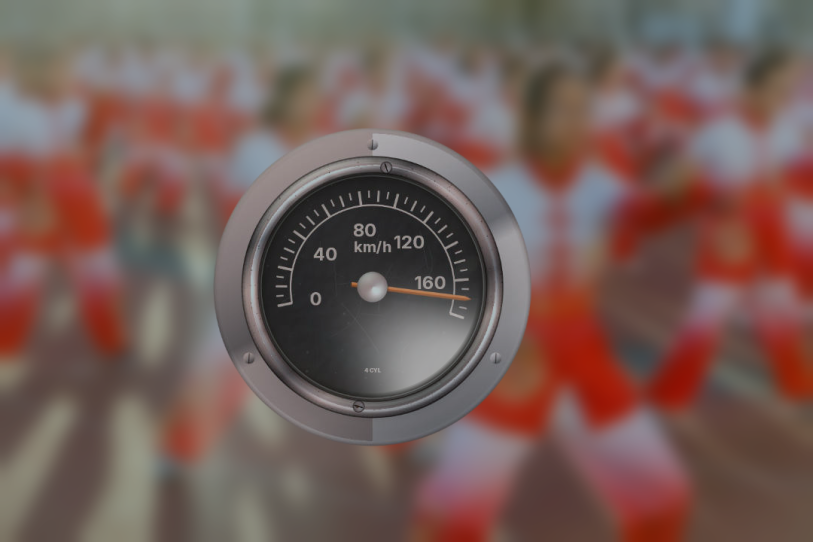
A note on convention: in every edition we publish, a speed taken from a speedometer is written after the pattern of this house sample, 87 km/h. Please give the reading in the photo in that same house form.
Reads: 170 km/h
